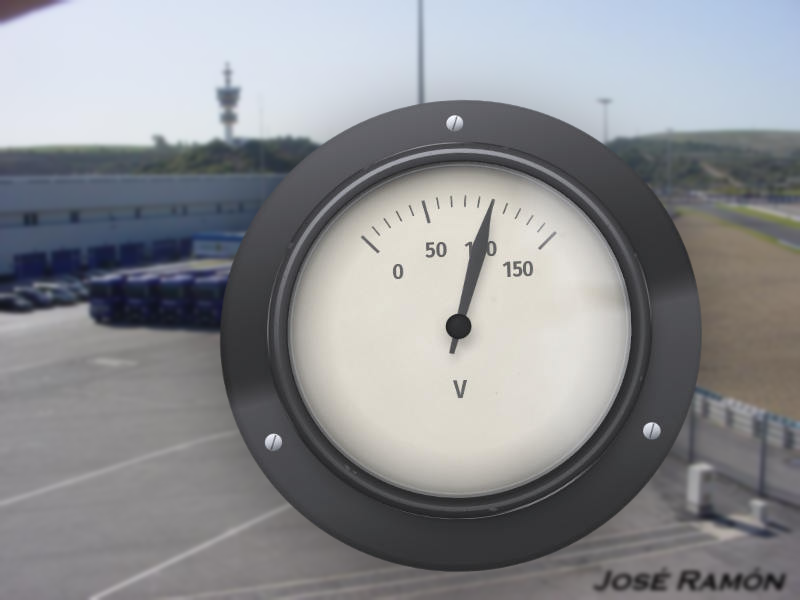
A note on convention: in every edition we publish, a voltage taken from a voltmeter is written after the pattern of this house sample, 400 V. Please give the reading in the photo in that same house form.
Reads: 100 V
